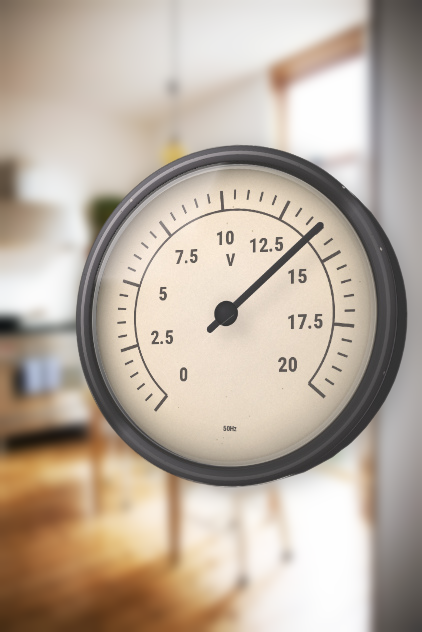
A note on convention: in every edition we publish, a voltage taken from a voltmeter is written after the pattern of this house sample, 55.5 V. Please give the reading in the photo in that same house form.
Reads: 14 V
